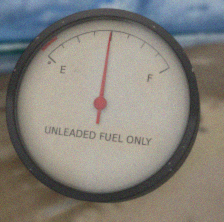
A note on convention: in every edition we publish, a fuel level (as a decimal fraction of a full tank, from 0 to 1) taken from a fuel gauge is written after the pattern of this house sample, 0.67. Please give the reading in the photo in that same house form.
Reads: 0.5
